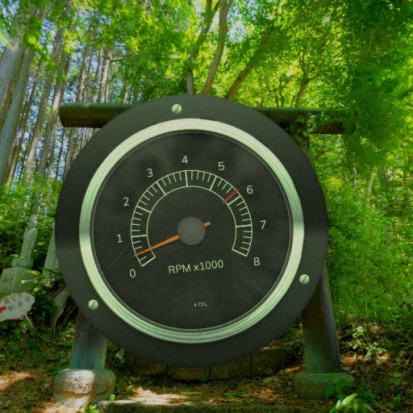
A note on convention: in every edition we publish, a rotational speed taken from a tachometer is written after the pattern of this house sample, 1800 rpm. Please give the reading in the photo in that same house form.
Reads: 400 rpm
